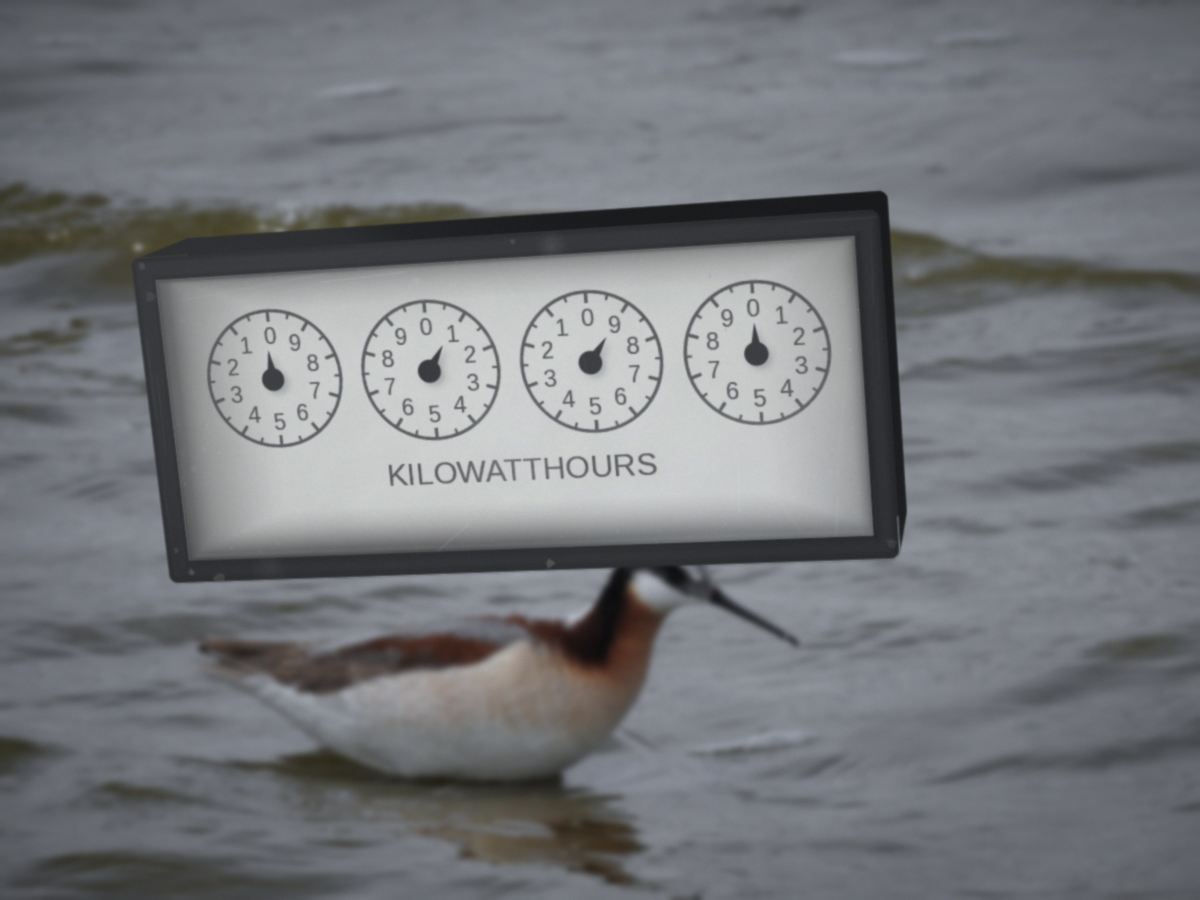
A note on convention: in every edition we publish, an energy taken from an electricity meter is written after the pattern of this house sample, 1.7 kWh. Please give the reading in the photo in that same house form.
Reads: 90 kWh
